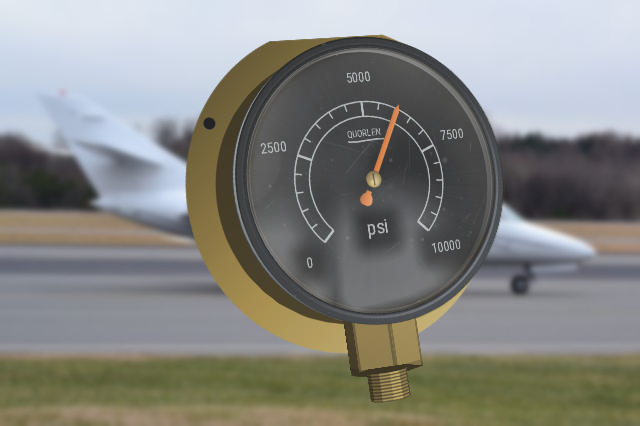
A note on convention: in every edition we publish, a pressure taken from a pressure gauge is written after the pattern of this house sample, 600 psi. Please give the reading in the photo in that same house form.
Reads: 6000 psi
